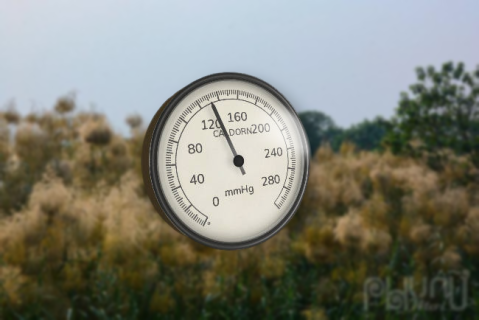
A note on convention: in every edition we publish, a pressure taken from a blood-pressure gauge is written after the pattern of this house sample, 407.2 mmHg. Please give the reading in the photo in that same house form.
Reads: 130 mmHg
